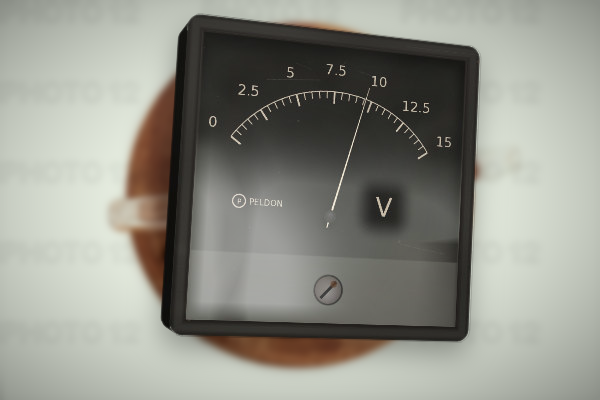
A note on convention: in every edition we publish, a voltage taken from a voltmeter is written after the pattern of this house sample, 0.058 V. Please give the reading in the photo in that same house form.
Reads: 9.5 V
